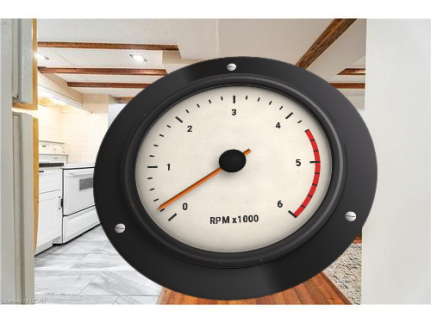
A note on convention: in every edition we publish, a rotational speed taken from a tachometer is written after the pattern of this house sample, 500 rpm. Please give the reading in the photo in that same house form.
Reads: 200 rpm
